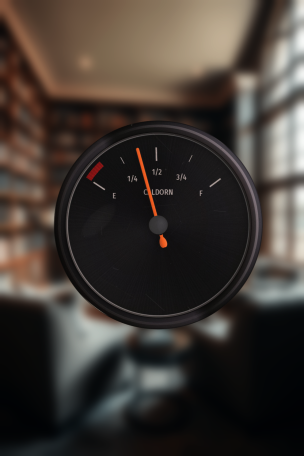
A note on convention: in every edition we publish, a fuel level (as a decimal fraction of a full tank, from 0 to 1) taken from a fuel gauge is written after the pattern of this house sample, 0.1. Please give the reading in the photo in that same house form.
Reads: 0.375
